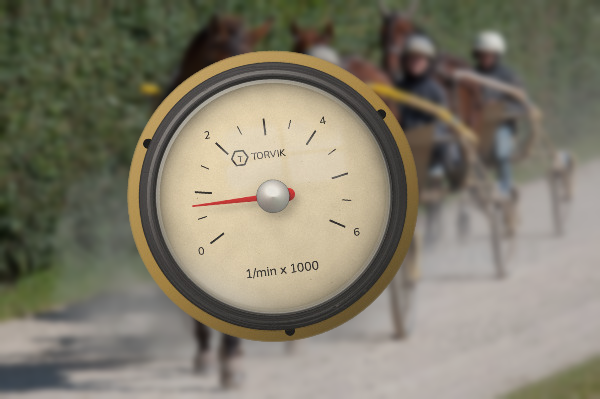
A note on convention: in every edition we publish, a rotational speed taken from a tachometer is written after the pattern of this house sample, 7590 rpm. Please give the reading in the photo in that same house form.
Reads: 750 rpm
